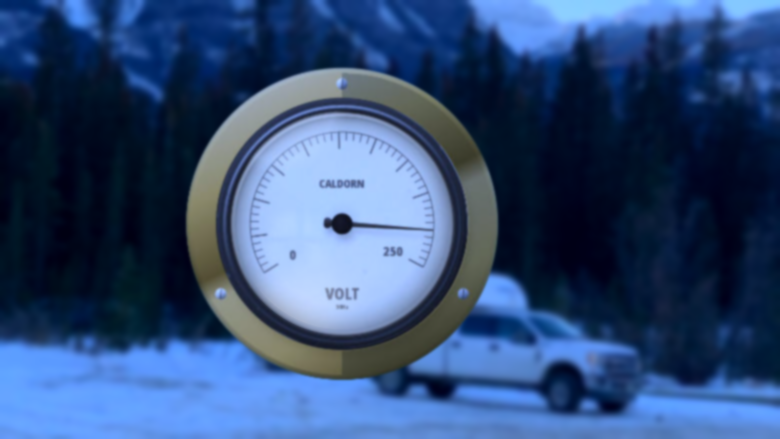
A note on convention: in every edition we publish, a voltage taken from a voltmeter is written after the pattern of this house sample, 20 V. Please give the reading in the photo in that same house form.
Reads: 225 V
